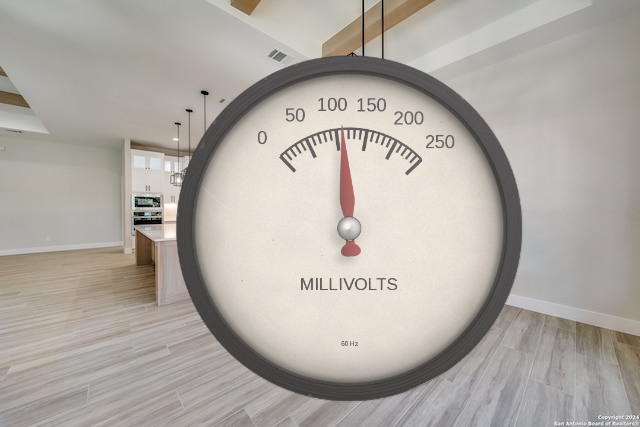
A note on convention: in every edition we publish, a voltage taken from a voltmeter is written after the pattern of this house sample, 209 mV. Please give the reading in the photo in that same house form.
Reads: 110 mV
